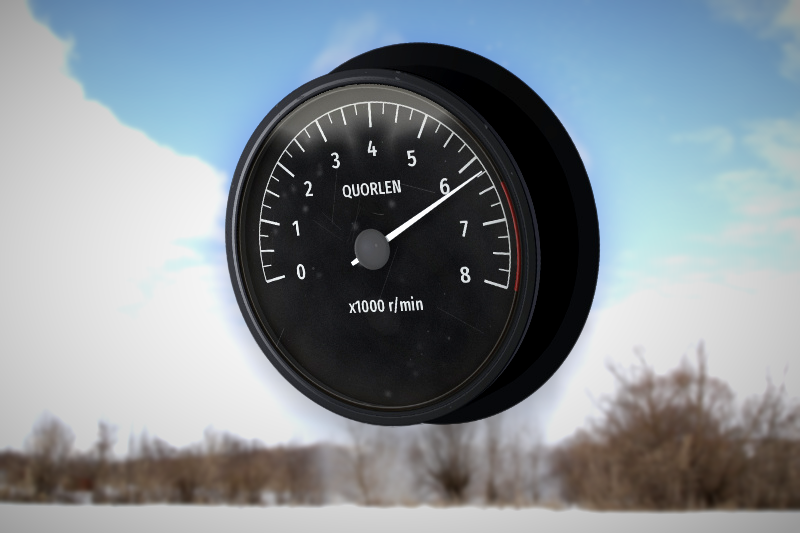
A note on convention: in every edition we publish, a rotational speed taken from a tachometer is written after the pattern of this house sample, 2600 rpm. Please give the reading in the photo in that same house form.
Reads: 6250 rpm
